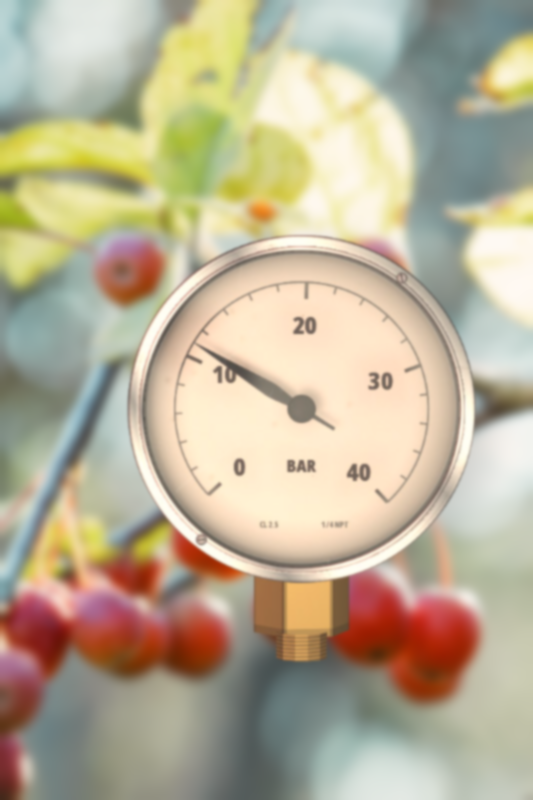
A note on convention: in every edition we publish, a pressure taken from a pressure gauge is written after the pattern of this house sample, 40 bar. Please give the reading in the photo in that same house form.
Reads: 11 bar
